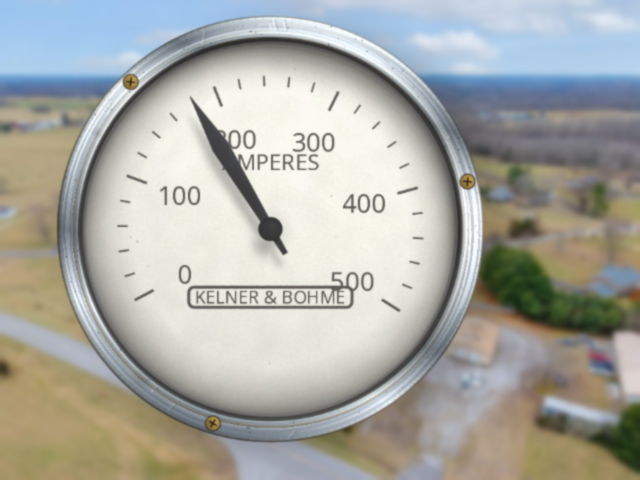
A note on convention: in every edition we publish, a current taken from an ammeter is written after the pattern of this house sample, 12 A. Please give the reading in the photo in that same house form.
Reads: 180 A
